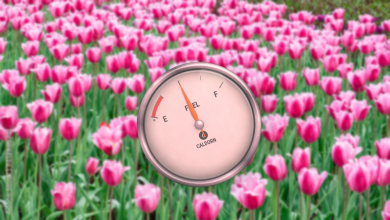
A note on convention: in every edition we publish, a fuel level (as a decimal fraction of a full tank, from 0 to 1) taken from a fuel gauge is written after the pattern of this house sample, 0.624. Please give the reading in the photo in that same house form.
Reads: 0.5
